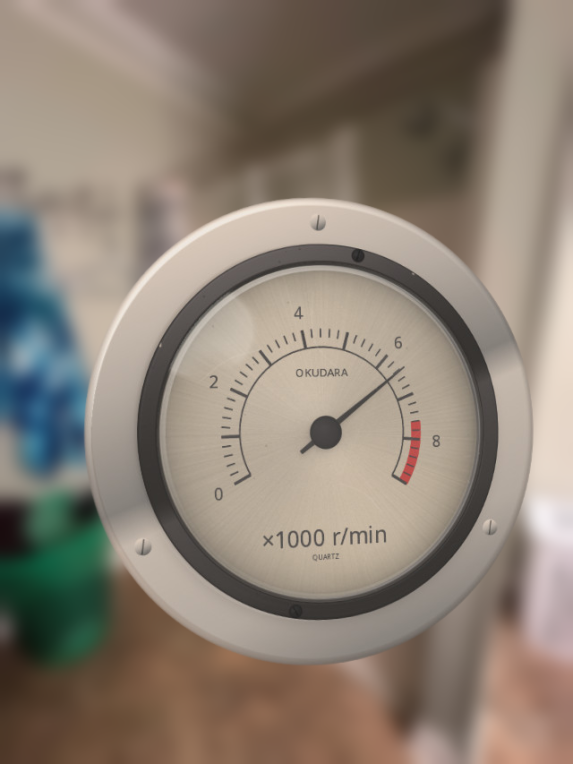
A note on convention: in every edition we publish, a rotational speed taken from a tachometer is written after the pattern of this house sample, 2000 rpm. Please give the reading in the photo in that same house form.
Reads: 6400 rpm
